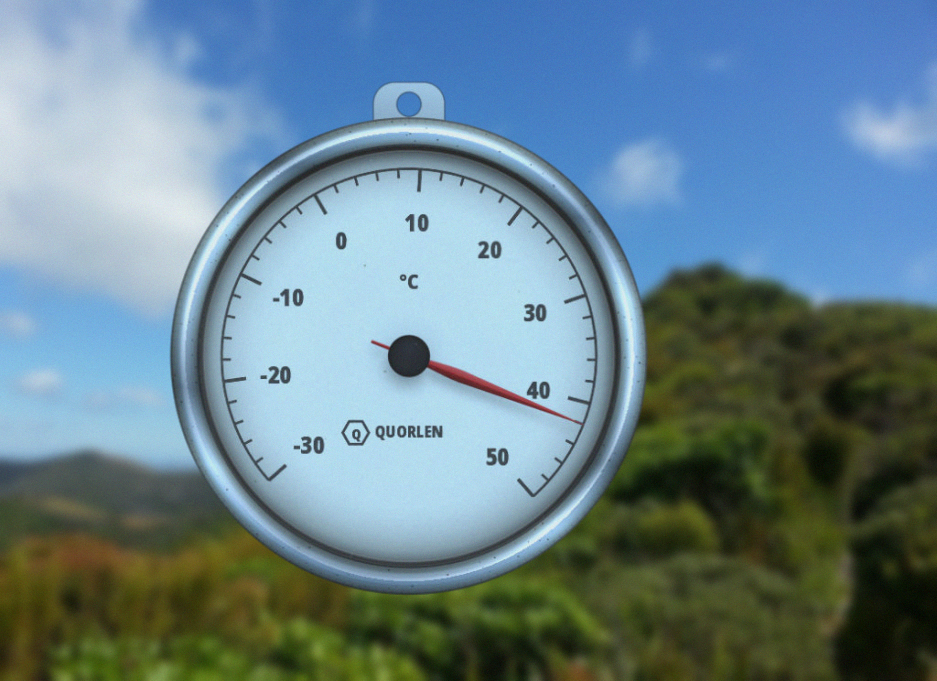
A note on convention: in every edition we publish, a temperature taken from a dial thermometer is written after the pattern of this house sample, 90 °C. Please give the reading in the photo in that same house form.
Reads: 42 °C
